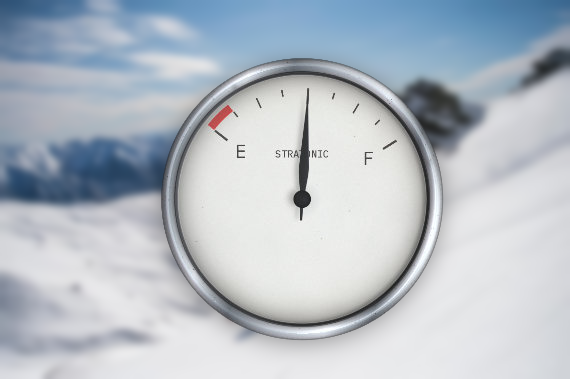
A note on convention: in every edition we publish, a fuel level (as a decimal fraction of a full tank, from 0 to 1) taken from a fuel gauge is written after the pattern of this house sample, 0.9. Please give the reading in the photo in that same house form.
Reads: 0.5
